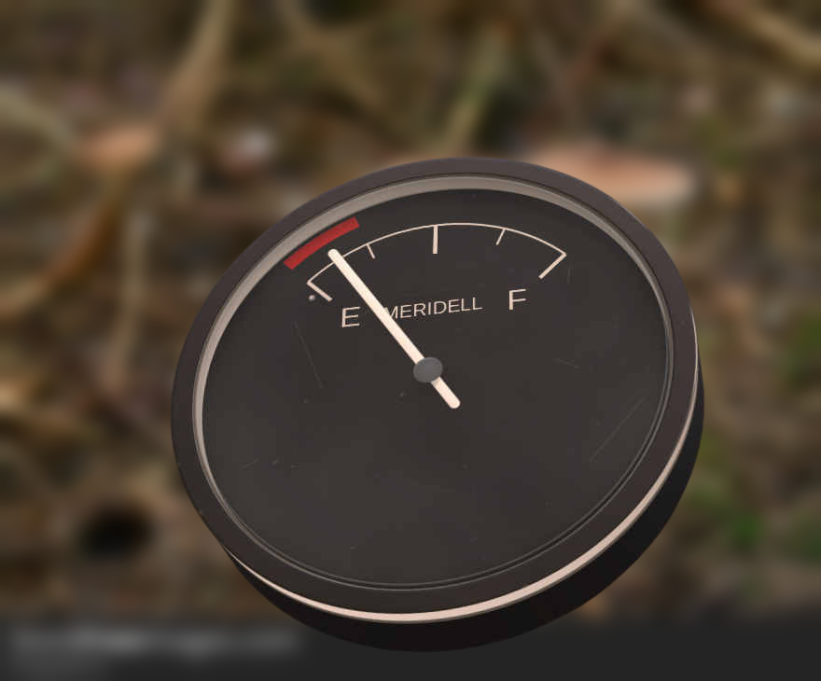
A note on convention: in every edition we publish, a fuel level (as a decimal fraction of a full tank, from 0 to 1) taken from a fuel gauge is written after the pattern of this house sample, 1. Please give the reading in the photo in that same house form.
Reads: 0.125
